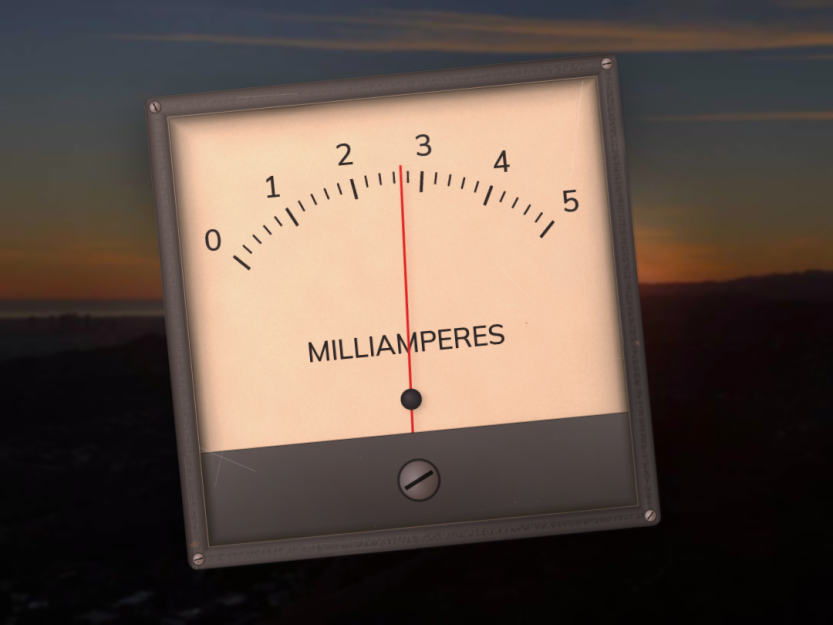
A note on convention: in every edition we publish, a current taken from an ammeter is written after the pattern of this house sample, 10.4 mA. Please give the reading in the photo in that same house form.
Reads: 2.7 mA
